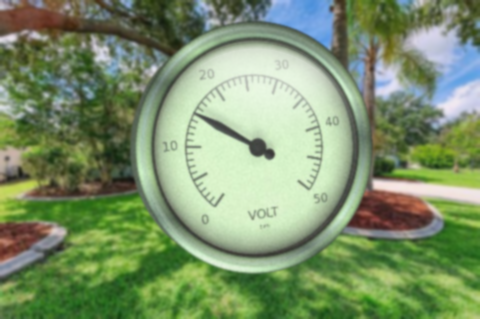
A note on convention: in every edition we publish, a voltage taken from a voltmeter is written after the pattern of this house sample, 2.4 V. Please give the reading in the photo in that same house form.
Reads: 15 V
